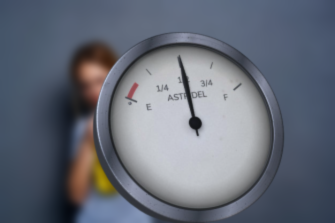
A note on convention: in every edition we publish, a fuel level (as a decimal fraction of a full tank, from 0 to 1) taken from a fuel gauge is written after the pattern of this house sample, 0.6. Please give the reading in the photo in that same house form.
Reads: 0.5
